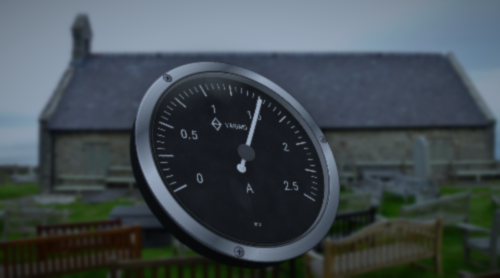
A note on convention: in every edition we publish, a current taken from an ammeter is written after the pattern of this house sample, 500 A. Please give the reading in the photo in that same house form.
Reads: 1.5 A
